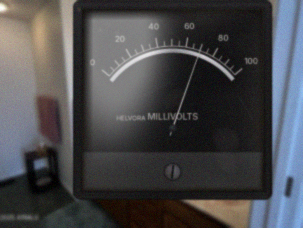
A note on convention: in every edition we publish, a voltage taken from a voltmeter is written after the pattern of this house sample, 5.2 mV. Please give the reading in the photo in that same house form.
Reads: 70 mV
